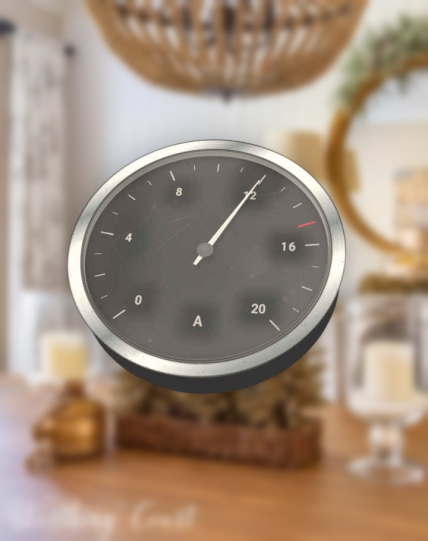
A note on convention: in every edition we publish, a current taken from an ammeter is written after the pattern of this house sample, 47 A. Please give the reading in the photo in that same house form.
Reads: 12 A
